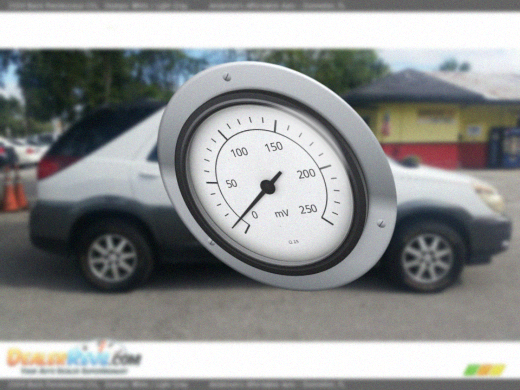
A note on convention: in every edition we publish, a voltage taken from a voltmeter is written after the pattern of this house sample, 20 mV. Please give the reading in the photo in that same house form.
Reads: 10 mV
